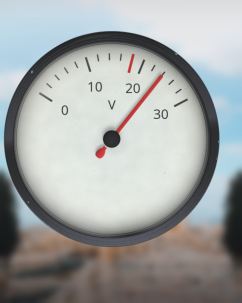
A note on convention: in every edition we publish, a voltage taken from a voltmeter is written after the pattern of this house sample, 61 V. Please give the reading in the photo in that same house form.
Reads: 24 V
